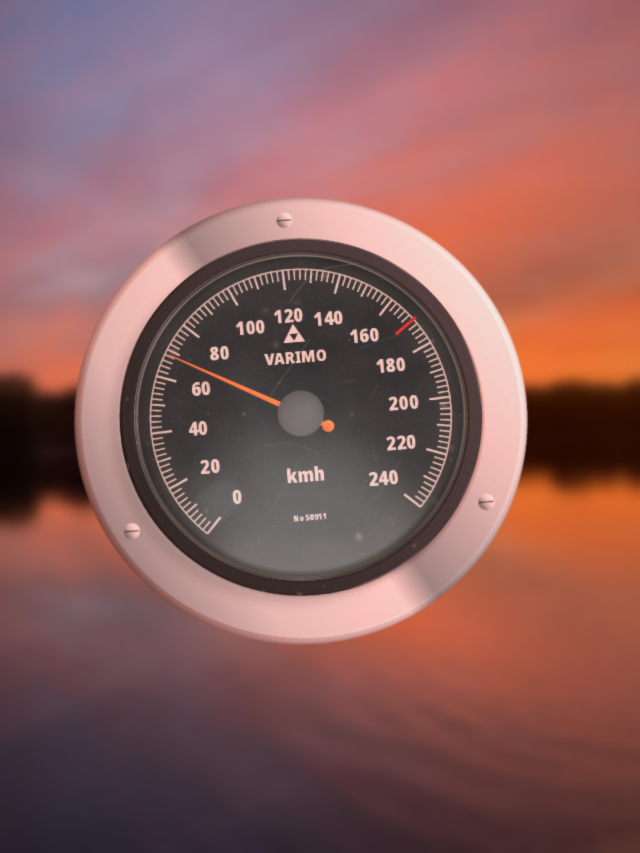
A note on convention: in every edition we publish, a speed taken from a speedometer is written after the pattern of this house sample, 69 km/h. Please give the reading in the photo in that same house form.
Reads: 68 km/h
